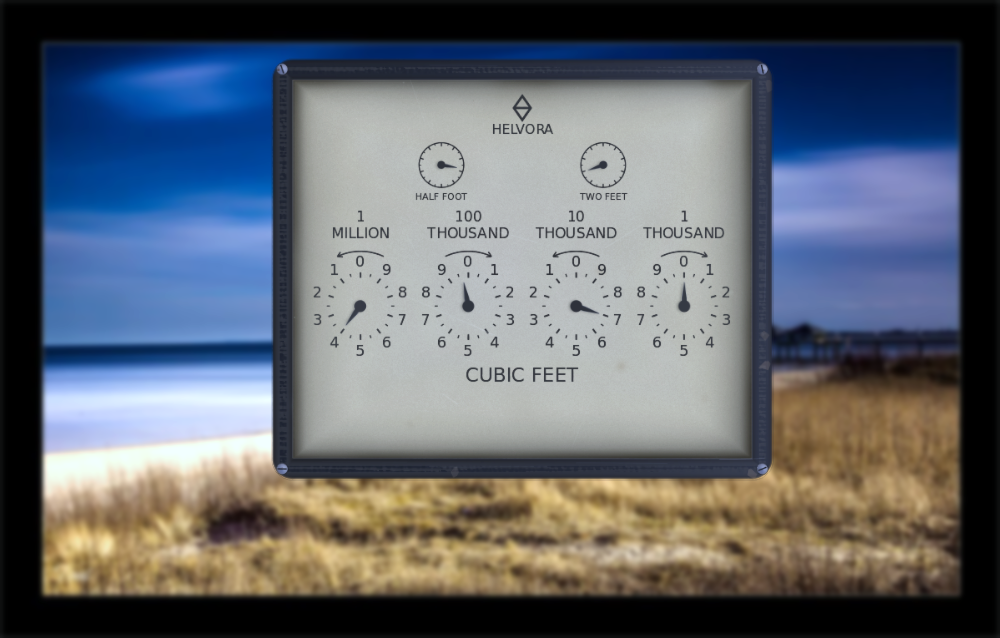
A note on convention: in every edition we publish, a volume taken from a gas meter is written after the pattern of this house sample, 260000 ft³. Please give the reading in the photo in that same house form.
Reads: 397000 ft³
